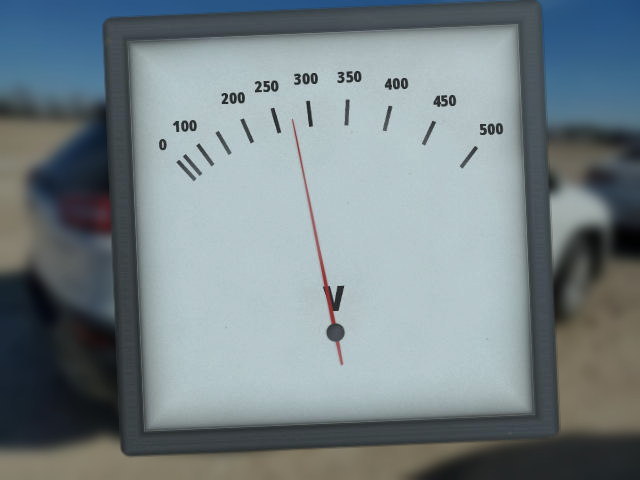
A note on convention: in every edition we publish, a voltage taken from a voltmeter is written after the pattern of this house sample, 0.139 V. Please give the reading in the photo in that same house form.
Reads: 275 V
